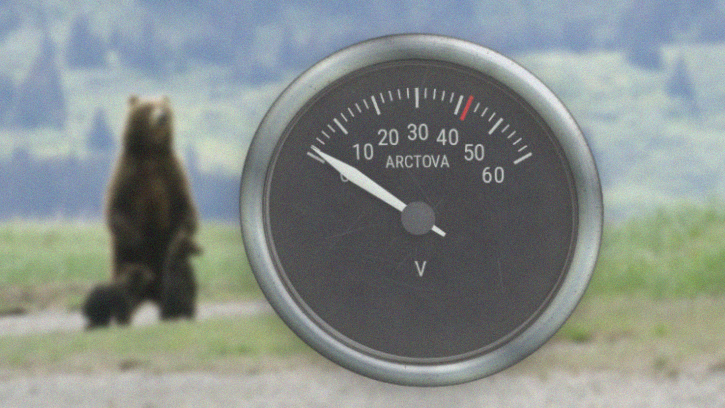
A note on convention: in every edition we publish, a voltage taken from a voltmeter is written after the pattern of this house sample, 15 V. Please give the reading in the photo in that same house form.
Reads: 2 V
